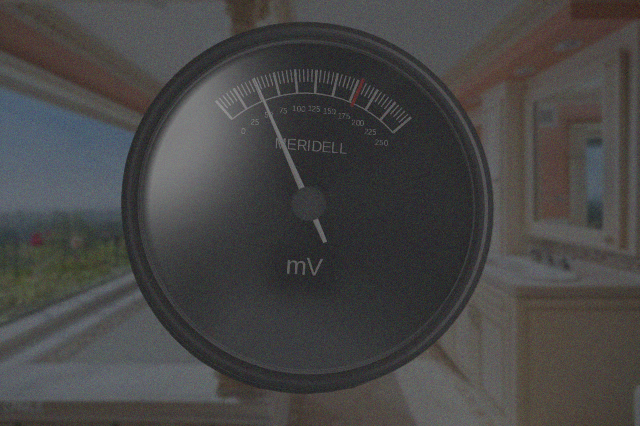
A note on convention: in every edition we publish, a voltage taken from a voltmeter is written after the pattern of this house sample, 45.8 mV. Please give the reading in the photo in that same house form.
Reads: 50 mV
